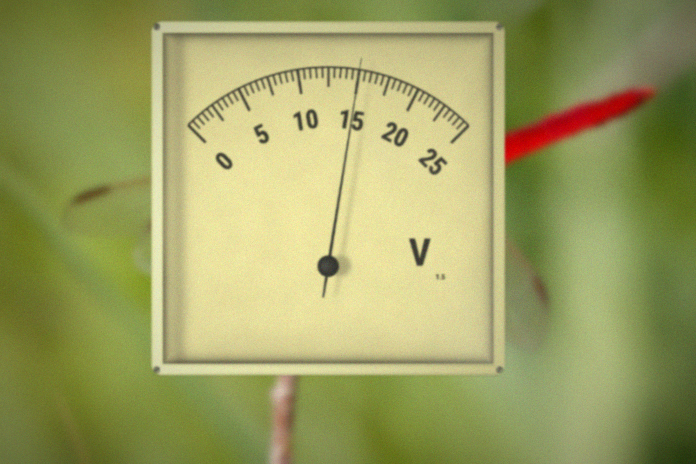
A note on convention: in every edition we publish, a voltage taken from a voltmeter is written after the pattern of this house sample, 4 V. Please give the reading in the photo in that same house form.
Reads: 15 V
